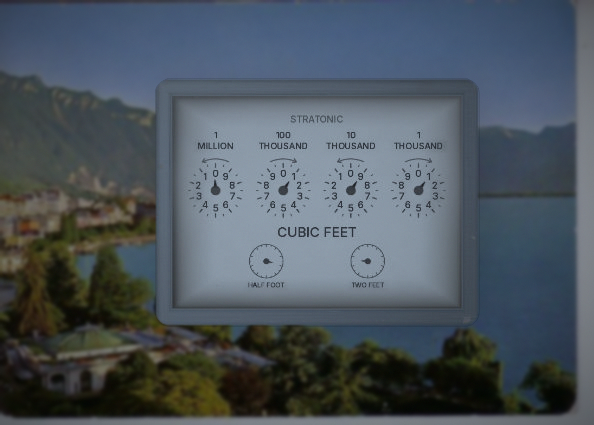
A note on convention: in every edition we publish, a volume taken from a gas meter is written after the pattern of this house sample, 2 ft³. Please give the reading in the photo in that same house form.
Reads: 9100 ft³
